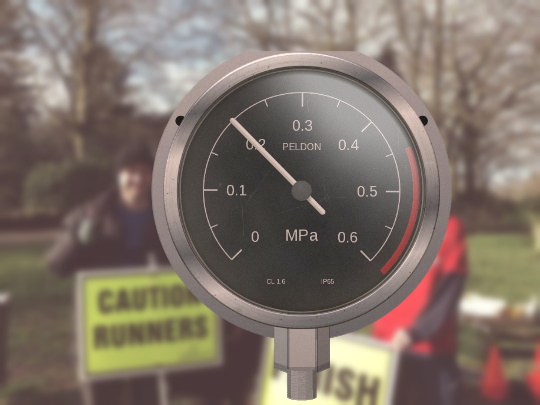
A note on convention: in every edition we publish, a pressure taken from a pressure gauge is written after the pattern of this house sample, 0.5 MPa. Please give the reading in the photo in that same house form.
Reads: 0.2 MPa
